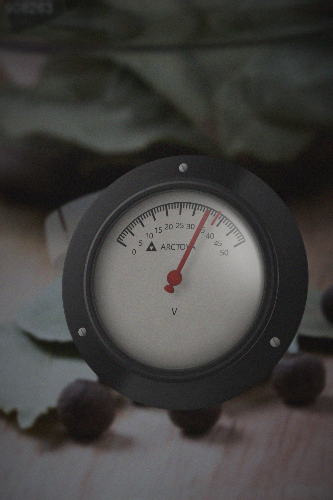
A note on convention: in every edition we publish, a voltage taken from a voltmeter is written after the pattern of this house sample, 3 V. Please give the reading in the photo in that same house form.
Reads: 35 V
